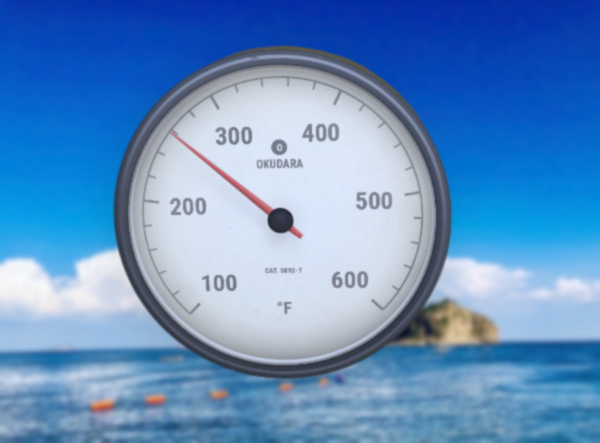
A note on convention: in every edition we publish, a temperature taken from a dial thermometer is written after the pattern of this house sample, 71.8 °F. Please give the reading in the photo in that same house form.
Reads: 260 °F
